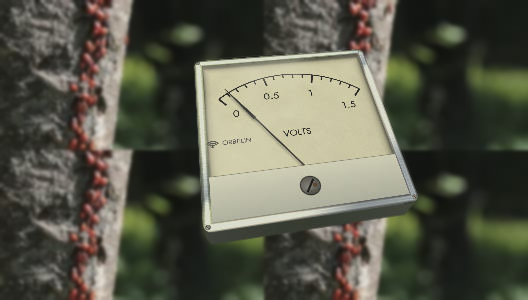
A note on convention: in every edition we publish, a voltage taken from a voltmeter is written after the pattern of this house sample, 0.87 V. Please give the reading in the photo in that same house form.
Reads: 0.1 V
